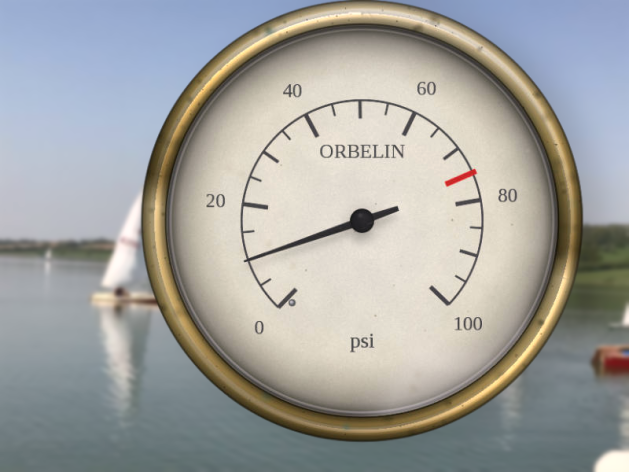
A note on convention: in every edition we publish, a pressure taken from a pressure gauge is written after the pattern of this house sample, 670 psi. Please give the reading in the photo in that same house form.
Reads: 10 psi
